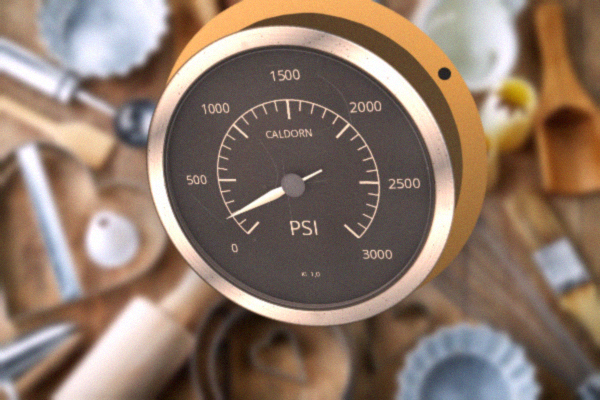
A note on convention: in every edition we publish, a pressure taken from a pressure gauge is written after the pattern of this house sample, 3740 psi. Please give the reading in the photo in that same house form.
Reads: 200 psi
